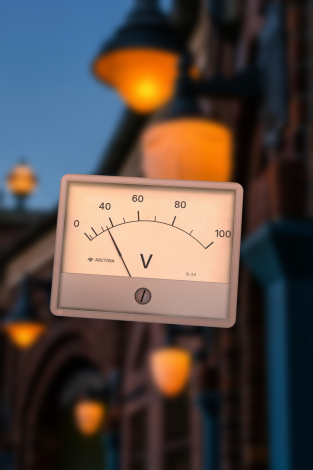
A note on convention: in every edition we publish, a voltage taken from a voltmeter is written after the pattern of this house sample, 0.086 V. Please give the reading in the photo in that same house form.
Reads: 35 V
